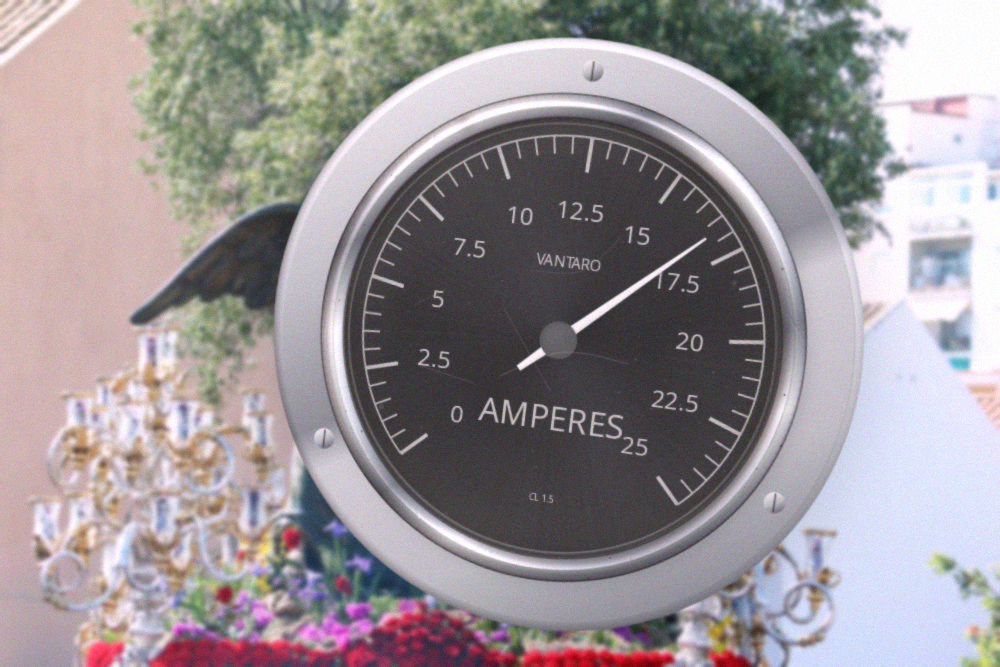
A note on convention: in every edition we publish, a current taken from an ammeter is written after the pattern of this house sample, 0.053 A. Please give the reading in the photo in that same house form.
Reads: 16.75 A
